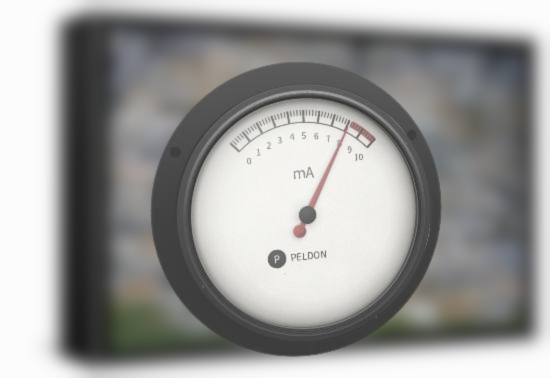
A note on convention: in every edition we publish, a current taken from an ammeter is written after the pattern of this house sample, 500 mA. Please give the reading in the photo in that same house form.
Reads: 8 mA
